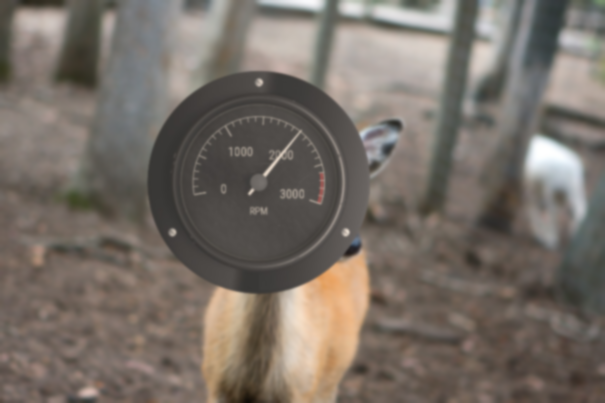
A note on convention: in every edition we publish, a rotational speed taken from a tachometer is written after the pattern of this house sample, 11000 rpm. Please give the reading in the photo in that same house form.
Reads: 2000 rpm
